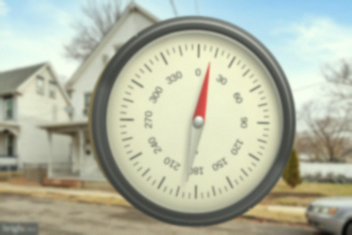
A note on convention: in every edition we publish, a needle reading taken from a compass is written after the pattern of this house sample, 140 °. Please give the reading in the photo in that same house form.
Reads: 10 °
